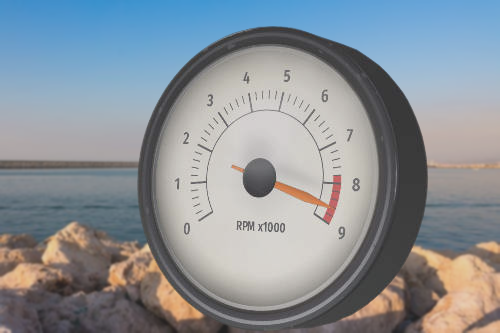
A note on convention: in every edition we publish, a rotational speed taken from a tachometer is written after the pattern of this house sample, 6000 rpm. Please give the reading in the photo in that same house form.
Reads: 8600 rpm
